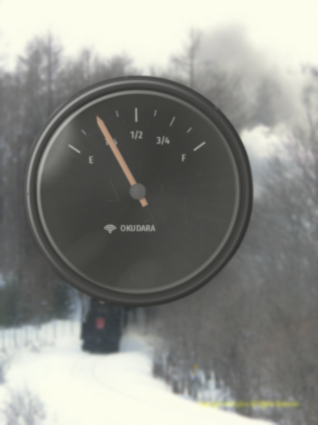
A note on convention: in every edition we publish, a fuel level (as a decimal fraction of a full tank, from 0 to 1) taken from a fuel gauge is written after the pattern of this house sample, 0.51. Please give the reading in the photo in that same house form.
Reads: 0.25
